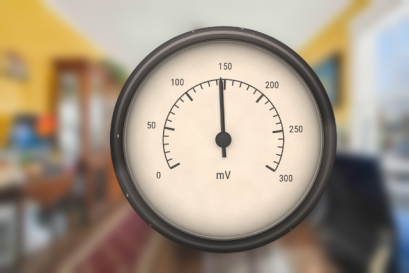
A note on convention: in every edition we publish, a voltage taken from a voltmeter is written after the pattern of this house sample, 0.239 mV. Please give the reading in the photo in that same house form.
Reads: 145 mV
